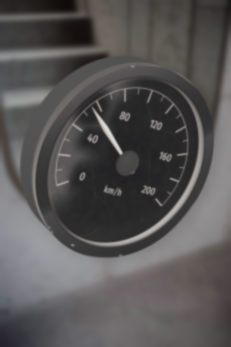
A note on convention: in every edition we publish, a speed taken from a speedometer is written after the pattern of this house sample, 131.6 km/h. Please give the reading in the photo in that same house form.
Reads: 55 km/h
